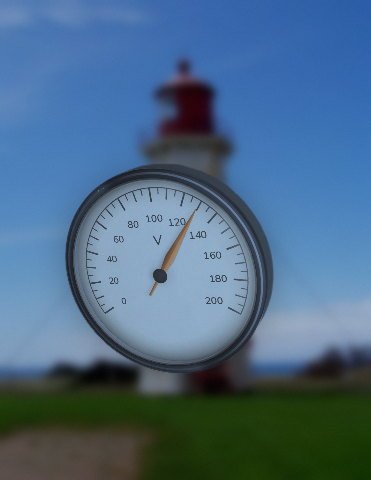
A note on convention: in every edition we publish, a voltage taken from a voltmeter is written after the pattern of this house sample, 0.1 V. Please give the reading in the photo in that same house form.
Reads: 130 V
